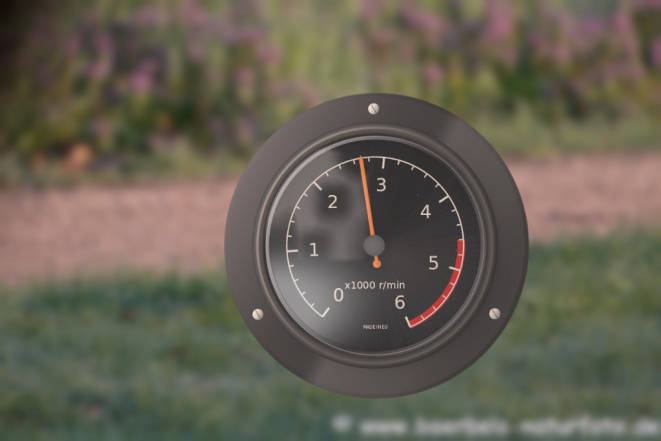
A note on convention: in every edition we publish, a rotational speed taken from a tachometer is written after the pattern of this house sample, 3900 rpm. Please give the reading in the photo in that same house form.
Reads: 2700 rpm
